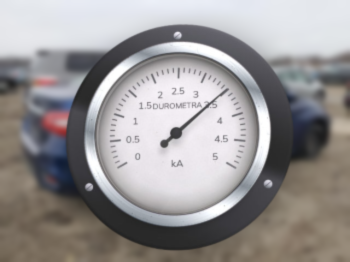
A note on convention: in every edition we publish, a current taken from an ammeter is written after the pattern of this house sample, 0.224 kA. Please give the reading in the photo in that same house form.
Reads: 3.5 kA
